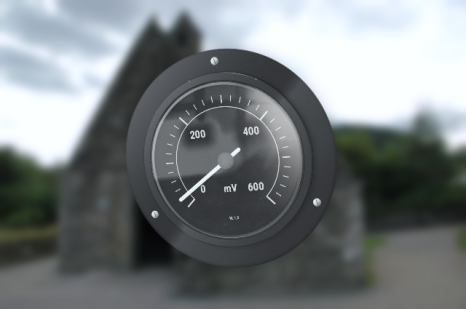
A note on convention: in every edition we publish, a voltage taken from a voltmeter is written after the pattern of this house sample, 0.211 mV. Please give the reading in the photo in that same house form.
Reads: 20 mV
